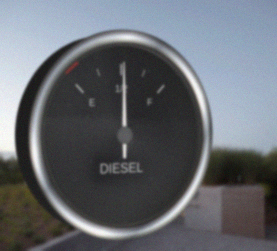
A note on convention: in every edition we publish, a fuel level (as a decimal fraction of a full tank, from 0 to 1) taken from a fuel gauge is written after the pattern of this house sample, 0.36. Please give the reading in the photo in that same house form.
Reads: 0.5
